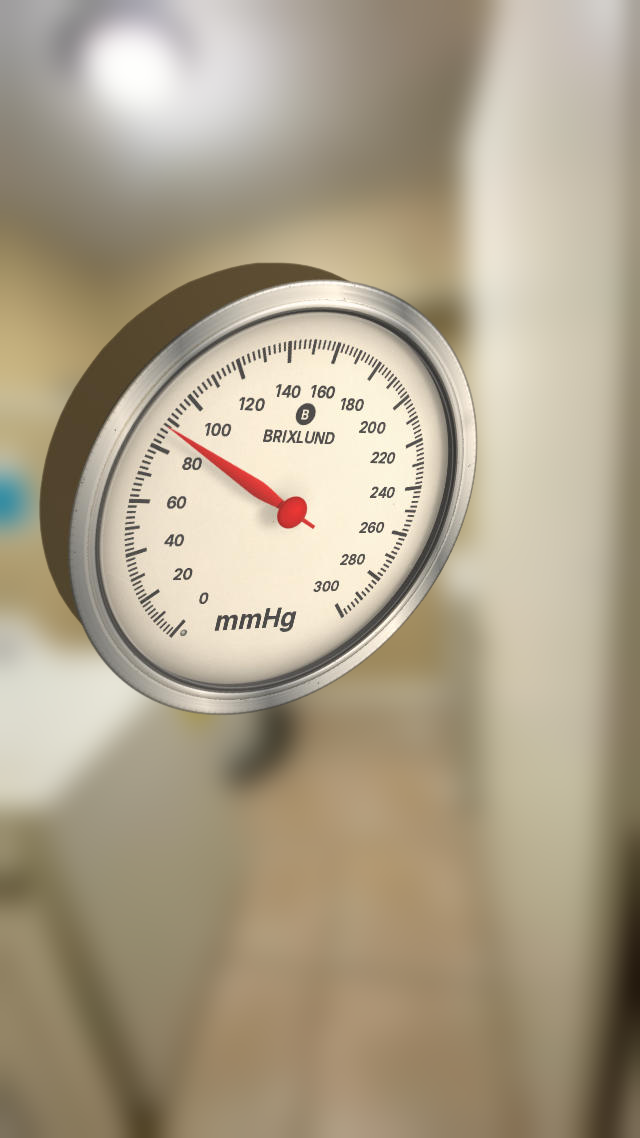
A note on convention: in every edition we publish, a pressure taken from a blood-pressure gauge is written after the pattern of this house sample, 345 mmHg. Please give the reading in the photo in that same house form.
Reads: 88 mmHg
